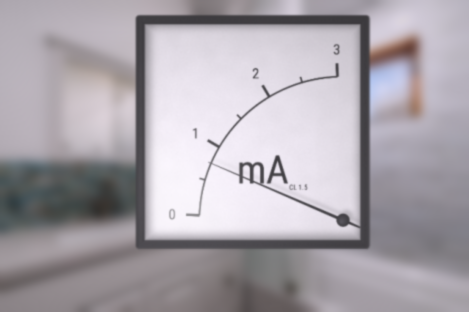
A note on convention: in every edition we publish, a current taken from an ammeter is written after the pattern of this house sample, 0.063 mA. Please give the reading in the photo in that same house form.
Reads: 0.75 mA
